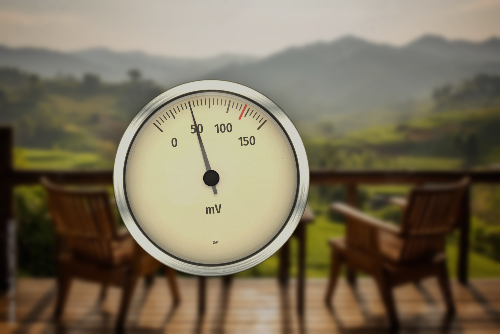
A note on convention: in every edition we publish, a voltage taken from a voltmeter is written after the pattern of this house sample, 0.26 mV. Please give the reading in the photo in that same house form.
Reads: 50 mV
